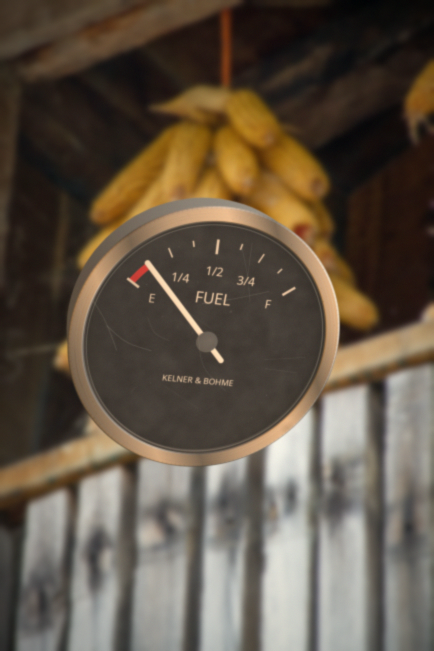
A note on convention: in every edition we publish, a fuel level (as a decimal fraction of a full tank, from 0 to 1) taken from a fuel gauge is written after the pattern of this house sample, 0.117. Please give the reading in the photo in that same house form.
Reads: 0.125
